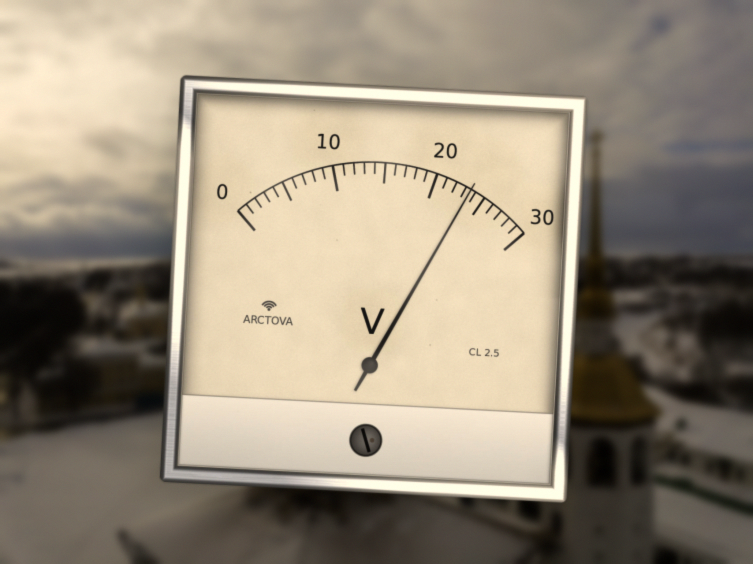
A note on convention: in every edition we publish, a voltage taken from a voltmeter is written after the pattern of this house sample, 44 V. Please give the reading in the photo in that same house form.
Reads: 23.5 V
